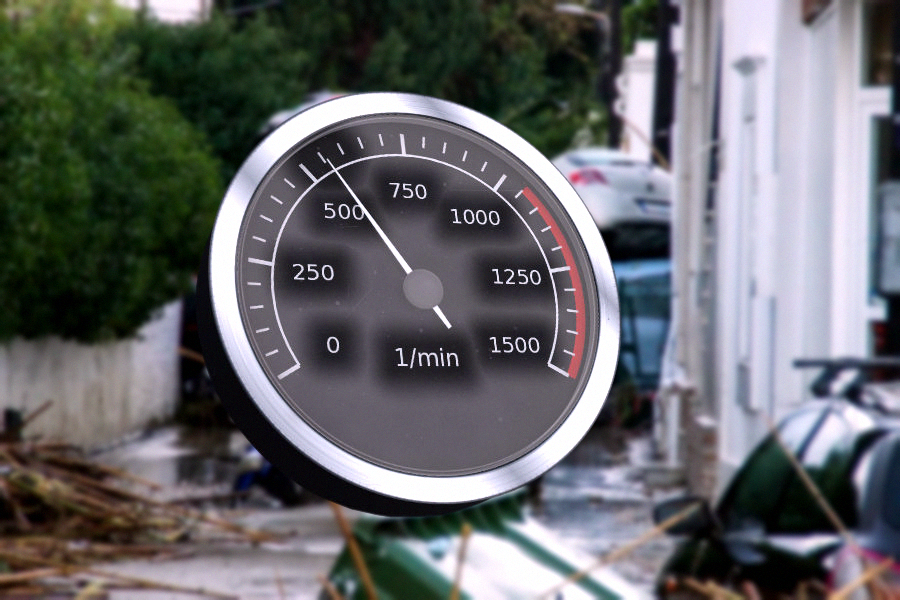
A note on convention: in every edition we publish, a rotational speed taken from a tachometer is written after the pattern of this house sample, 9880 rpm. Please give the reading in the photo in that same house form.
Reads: 550 rpm
